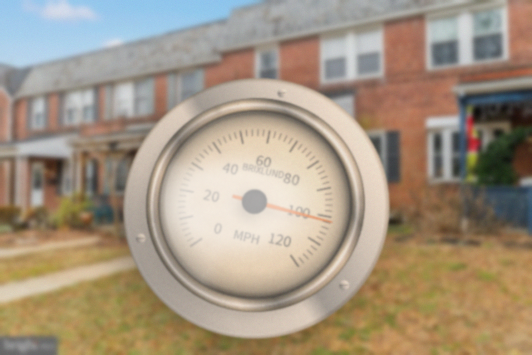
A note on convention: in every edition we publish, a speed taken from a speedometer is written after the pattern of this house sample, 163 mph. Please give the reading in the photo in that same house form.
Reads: 102 mph
